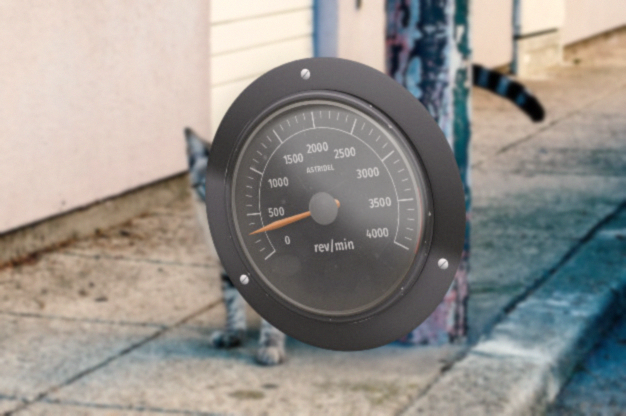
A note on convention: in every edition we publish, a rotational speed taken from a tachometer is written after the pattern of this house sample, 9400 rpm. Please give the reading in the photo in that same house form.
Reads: 300 rpm
